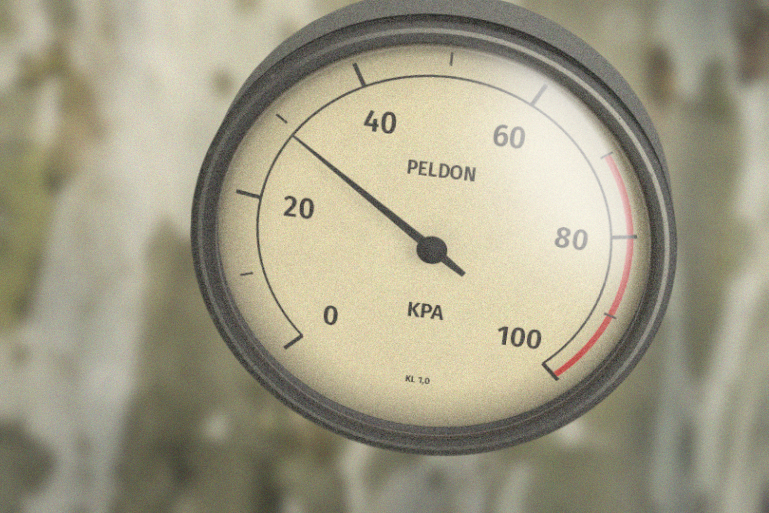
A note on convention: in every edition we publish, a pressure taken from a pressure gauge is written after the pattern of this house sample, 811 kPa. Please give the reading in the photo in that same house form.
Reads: 30 kPa
